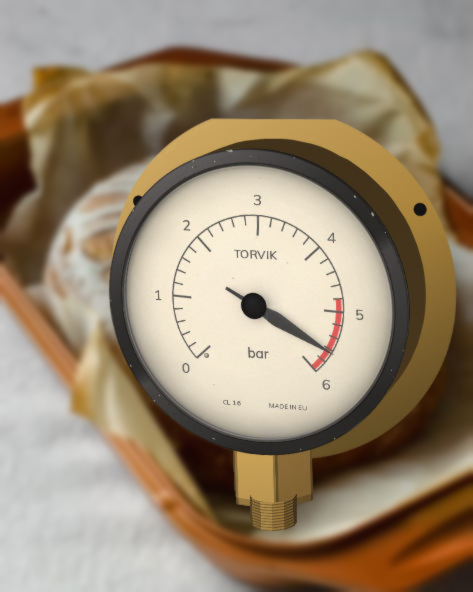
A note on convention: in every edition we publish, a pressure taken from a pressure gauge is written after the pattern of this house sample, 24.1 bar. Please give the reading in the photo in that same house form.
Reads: 5.6 bar
